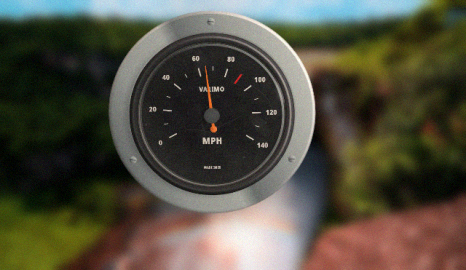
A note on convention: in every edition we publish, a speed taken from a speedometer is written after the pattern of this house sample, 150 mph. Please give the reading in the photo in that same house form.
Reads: 65 mph
